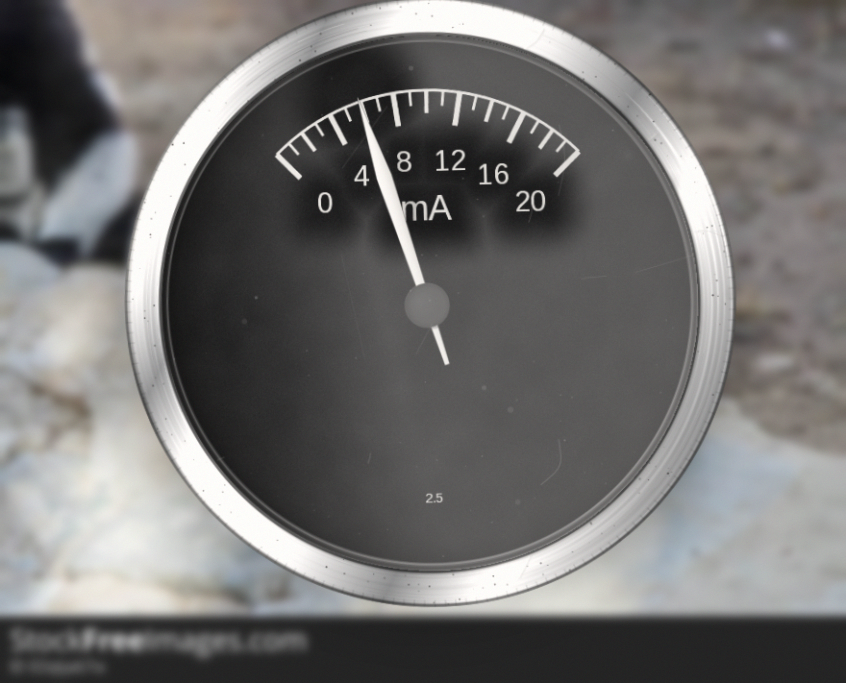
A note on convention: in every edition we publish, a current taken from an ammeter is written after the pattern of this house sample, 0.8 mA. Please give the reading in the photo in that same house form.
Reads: 6 mA
